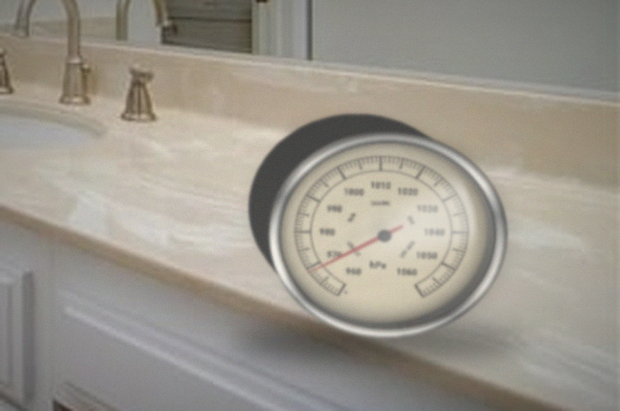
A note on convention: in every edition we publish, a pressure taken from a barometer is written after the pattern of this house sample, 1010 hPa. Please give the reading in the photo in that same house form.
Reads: 970 hPa
